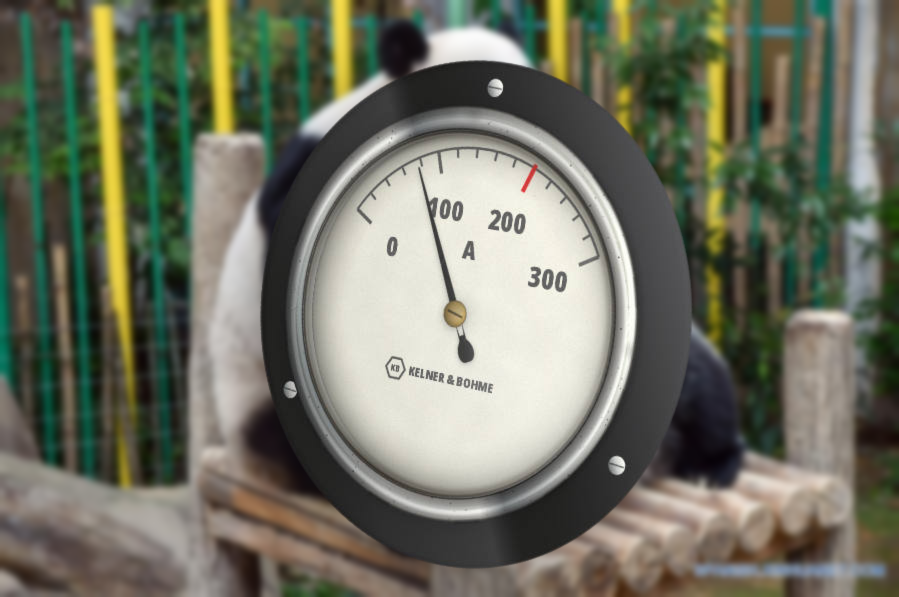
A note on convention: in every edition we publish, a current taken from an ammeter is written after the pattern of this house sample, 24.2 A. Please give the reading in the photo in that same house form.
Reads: 80 A
